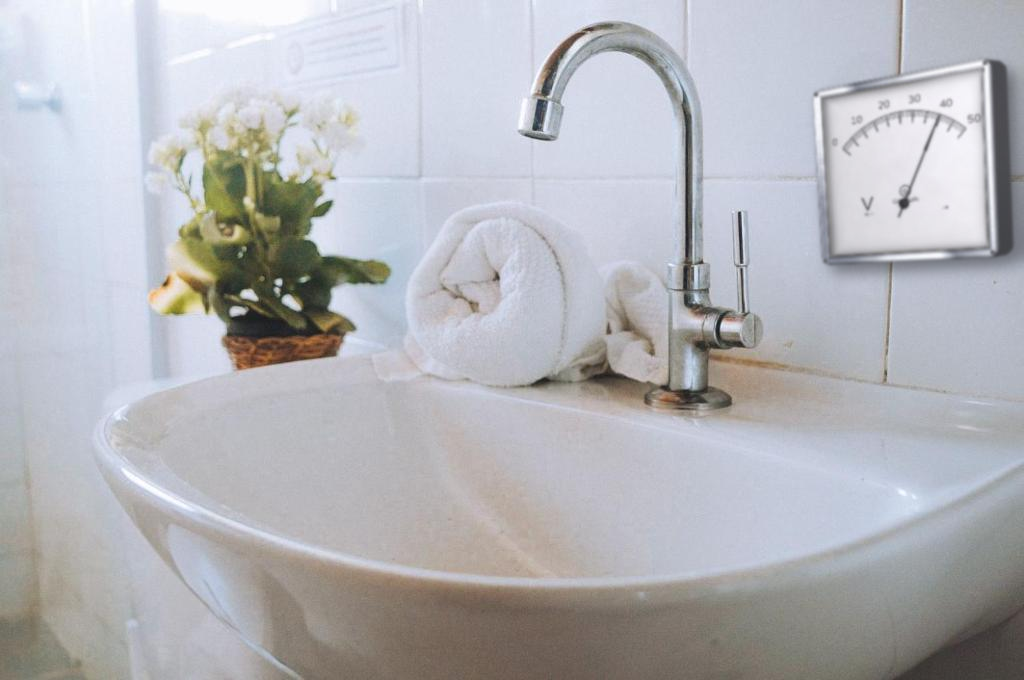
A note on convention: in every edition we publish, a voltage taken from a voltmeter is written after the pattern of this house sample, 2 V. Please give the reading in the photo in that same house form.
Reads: 40 V
